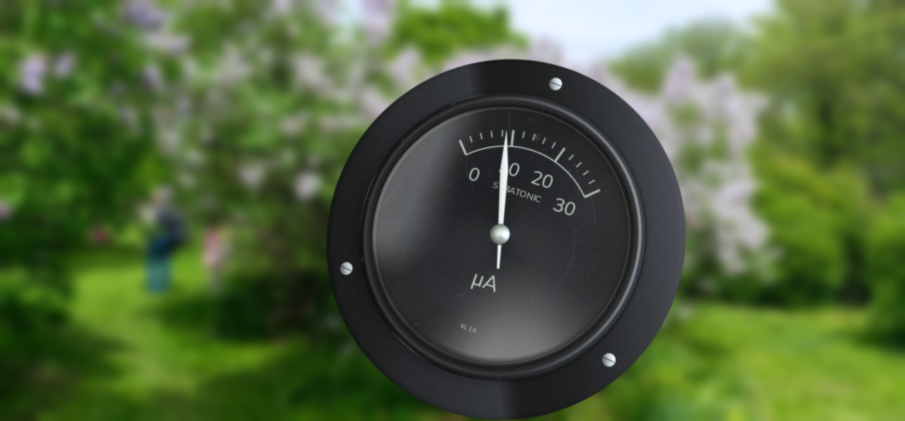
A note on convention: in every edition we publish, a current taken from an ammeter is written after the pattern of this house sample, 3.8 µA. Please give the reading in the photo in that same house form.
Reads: 9 µA
